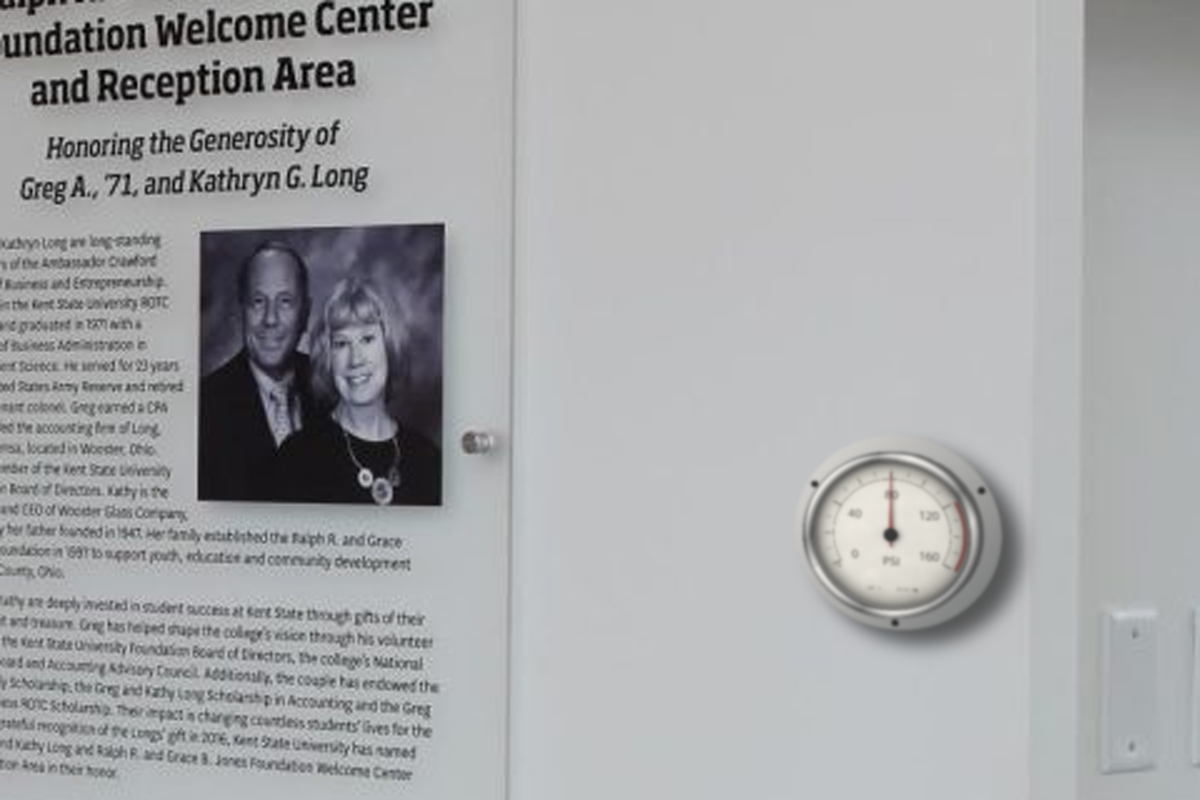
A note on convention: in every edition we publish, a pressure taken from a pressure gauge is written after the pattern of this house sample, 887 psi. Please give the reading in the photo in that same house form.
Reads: 80 psi
